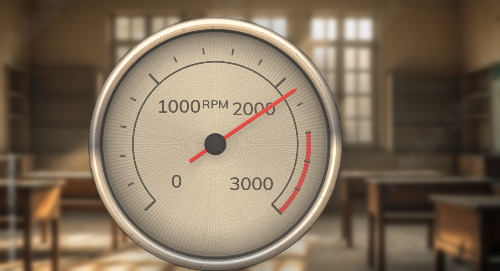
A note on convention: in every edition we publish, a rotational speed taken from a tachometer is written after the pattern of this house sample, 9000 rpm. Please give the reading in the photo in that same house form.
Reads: 2100 rpm
